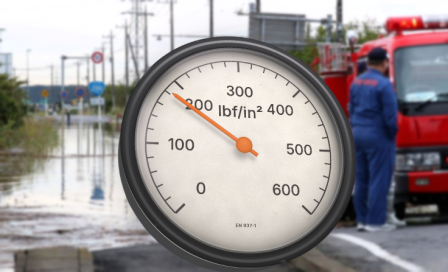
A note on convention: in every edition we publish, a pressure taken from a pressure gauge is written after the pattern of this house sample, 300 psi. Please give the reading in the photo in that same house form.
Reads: 180 psi
